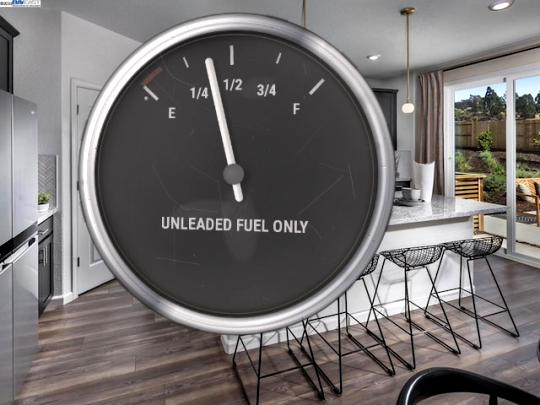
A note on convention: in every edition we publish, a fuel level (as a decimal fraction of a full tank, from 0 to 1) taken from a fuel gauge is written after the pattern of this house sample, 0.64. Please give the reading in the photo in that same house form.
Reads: 0.375
